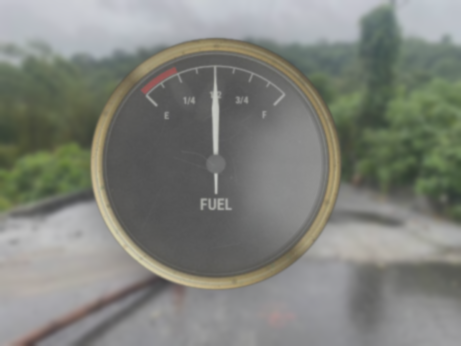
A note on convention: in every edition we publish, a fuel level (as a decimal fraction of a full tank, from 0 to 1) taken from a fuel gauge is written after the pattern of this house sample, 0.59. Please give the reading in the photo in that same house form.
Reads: 0.5
